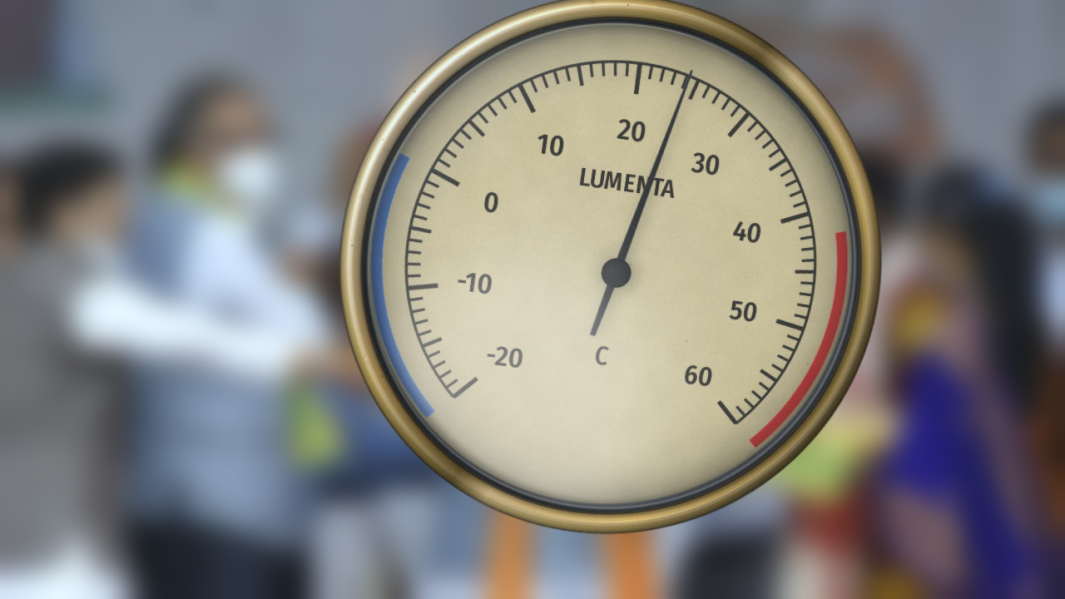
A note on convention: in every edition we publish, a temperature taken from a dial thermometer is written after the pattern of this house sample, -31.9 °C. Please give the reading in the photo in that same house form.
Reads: 24 °C
